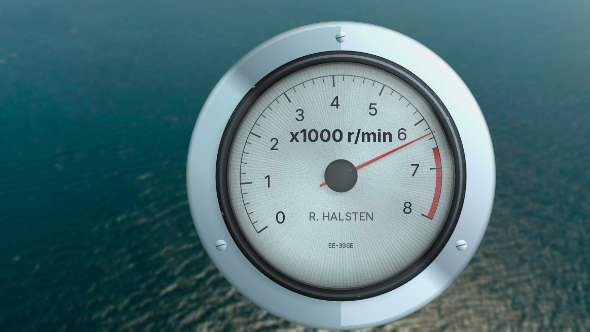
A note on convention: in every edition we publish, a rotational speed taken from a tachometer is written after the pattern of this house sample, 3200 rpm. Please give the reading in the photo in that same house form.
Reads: 6300 rpm
